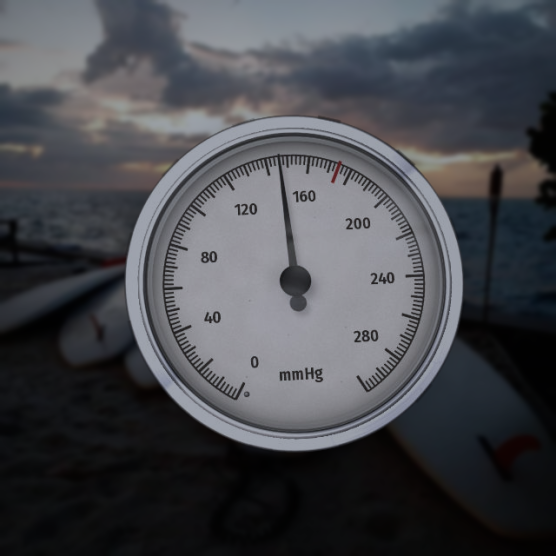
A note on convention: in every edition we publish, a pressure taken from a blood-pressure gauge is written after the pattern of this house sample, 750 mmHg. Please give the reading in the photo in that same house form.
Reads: 146 mmHg
